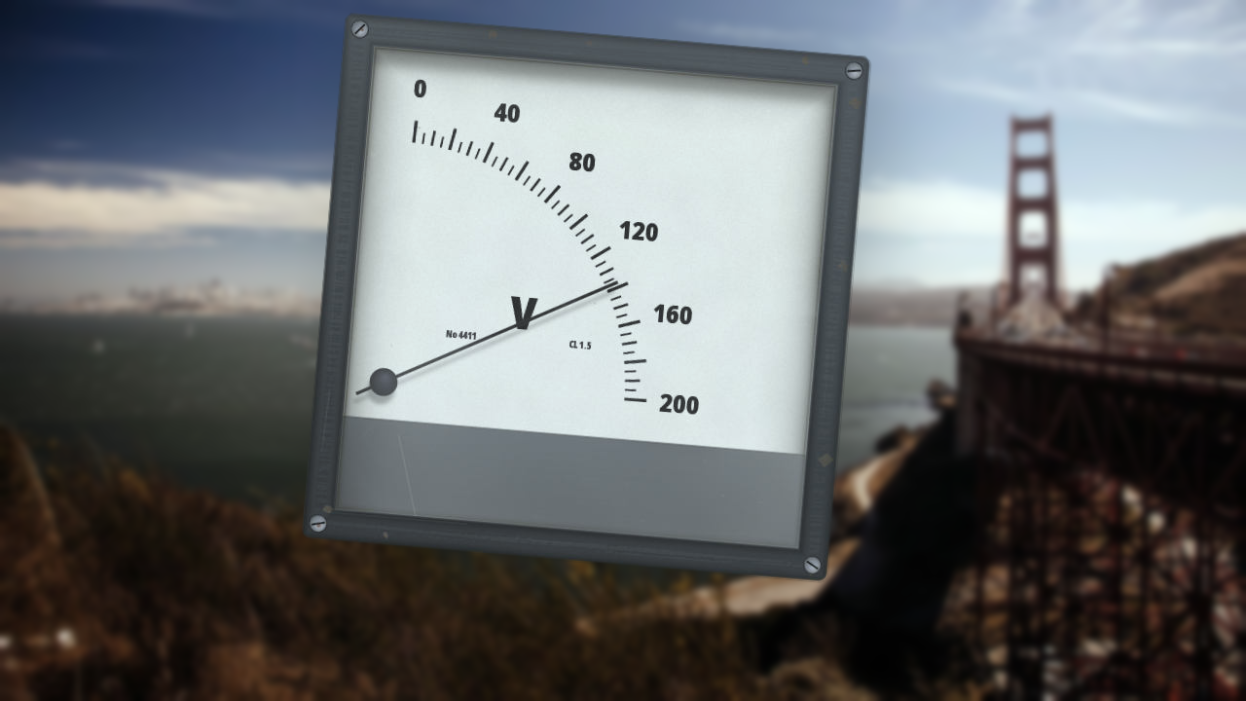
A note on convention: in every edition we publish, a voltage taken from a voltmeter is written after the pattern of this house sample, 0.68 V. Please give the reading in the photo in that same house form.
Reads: 137.5 V
